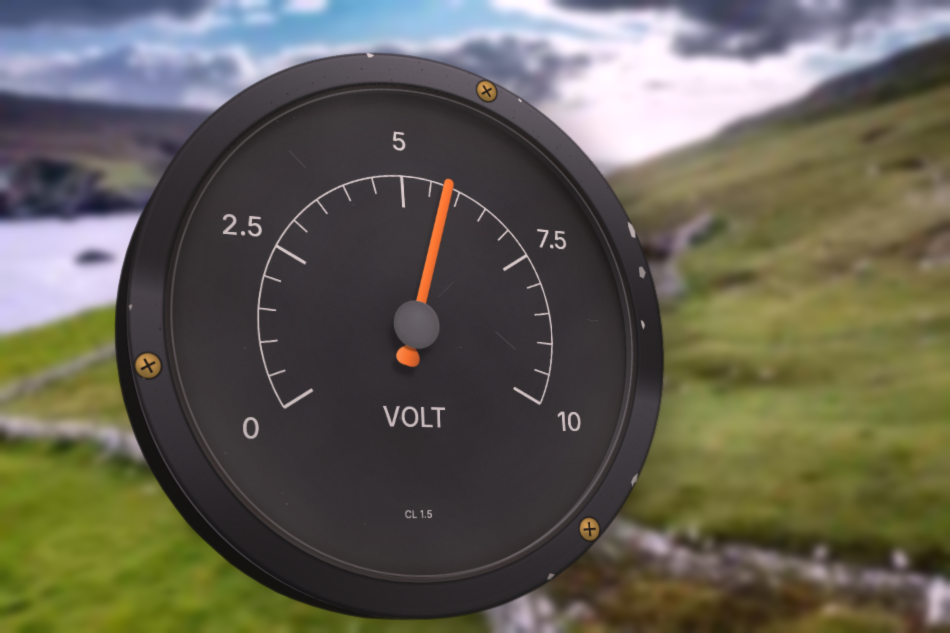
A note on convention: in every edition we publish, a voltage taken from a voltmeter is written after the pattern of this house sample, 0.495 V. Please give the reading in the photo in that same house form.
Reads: 5.75 V
